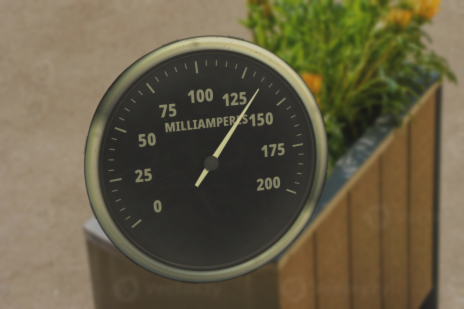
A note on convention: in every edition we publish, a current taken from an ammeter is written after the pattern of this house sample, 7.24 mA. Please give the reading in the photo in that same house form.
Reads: 135 mA
